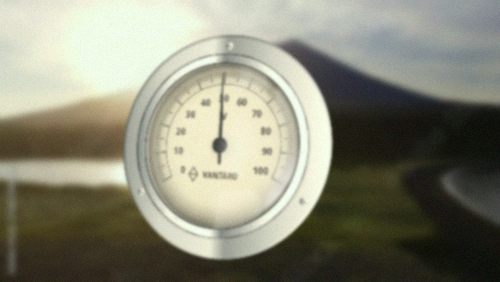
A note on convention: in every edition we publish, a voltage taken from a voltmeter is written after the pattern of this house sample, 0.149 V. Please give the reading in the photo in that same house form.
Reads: 50 V
